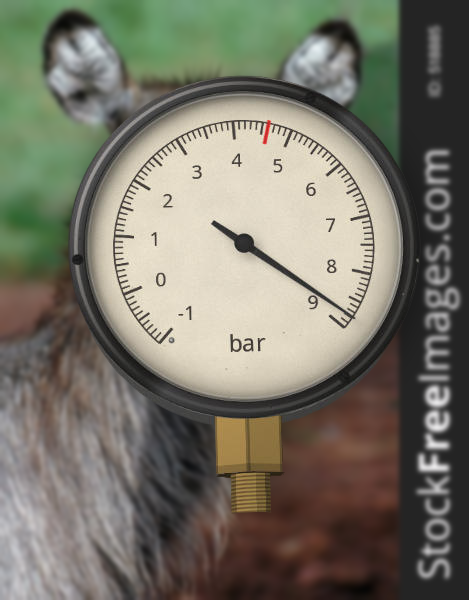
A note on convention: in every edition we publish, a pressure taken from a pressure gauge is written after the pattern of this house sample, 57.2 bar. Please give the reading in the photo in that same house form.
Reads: 8.8 bar
